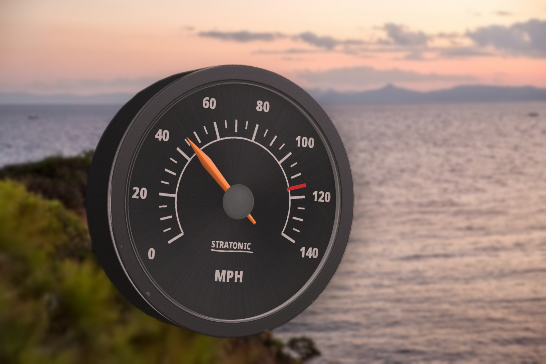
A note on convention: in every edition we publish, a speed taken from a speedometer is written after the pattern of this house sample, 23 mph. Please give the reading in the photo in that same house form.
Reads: 45 mph
